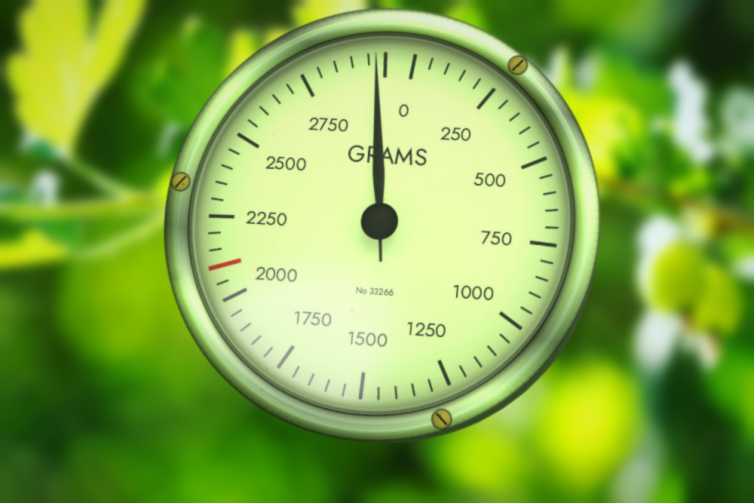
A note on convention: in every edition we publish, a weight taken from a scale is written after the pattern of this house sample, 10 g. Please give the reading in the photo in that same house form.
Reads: 2975 g
